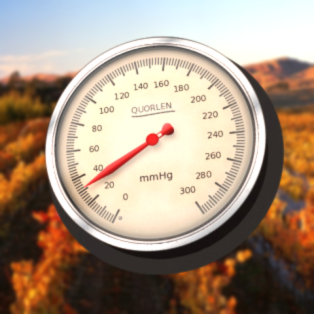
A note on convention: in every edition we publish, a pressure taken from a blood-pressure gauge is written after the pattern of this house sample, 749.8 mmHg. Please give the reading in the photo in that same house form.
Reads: 30 mmHg
